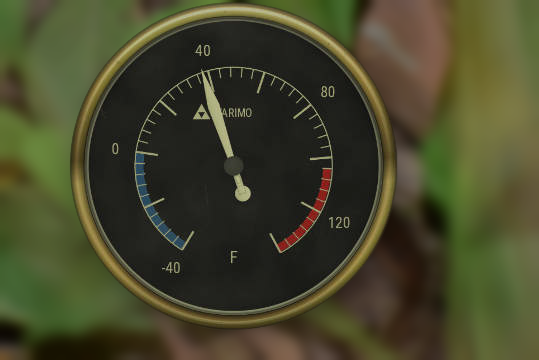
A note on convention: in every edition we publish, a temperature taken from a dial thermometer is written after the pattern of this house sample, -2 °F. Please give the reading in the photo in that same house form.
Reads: 38 °F
